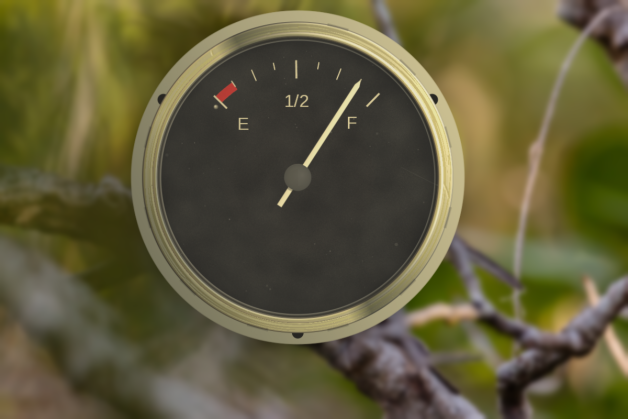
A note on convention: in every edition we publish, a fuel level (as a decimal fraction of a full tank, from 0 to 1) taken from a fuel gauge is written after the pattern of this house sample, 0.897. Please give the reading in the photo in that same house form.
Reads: 0.875
